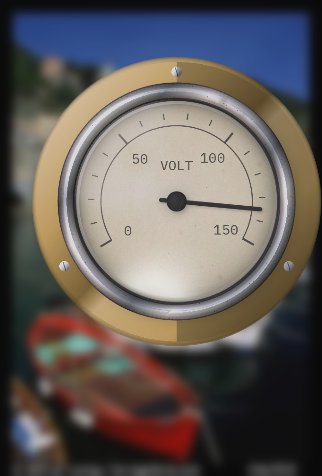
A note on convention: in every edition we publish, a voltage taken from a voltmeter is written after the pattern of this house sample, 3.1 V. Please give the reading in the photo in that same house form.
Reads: 135 V
